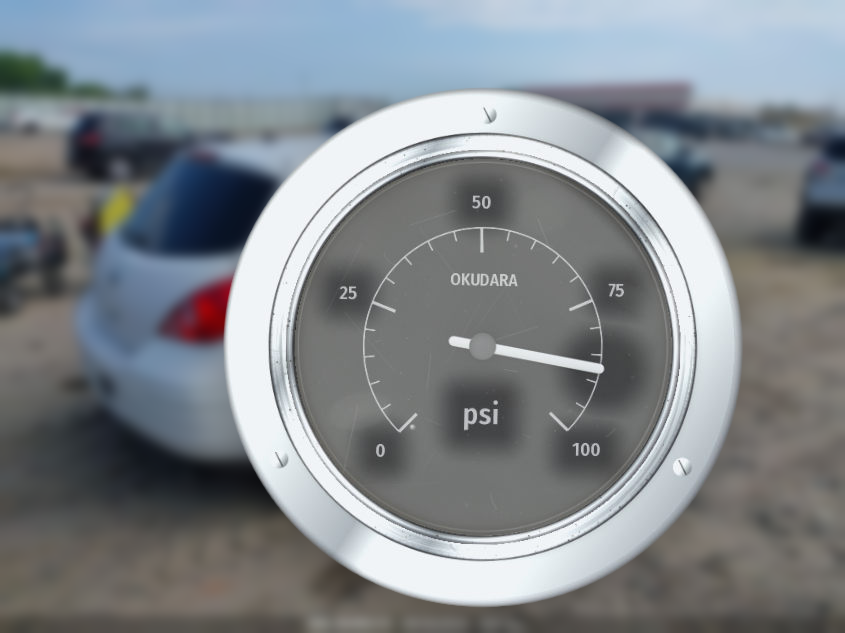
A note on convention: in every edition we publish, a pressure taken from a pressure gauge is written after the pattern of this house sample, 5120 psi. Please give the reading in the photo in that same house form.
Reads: 87.5 psi
